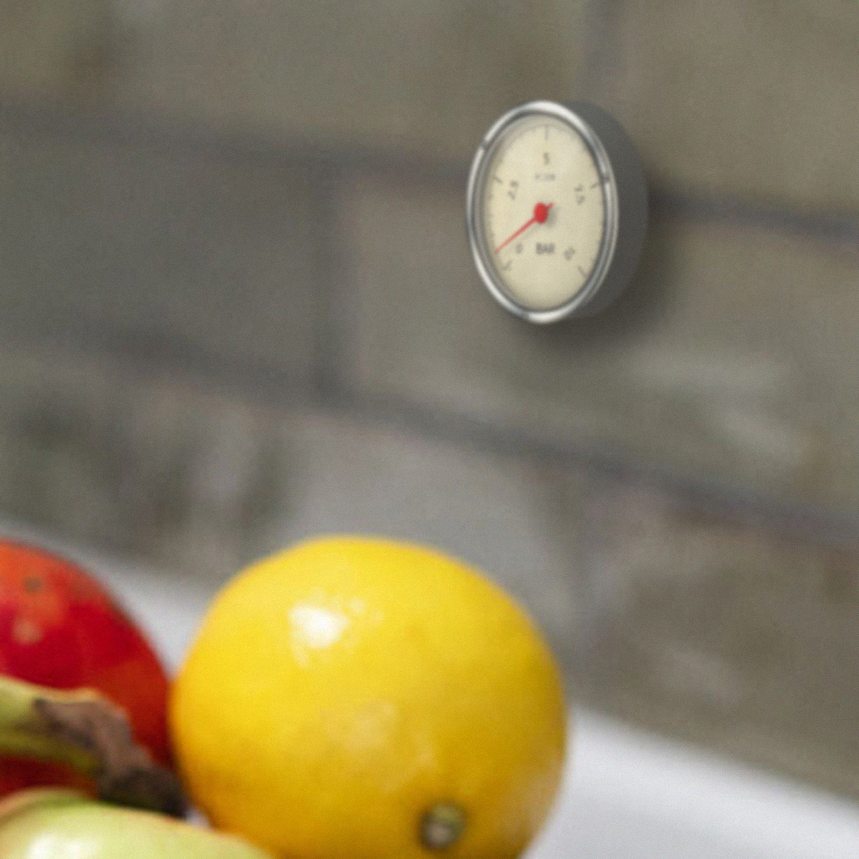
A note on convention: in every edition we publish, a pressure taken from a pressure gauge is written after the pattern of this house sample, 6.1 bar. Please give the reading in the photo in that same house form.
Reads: 0.5 bar
